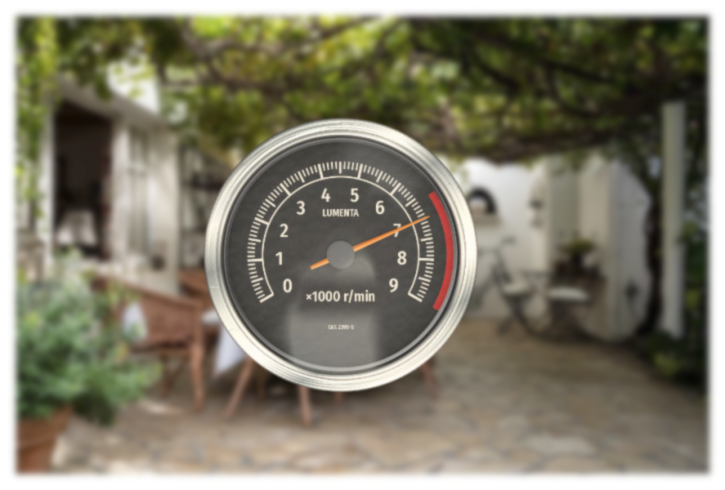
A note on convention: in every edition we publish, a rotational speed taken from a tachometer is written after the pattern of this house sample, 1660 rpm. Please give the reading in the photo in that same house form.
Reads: 7000 rpm
